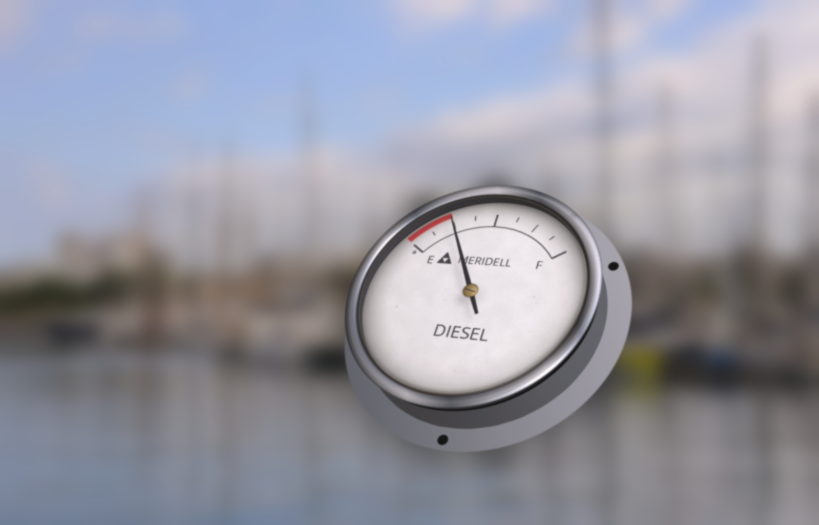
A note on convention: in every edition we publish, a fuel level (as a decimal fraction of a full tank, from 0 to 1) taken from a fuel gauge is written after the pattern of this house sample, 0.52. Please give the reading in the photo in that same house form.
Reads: 0.25
